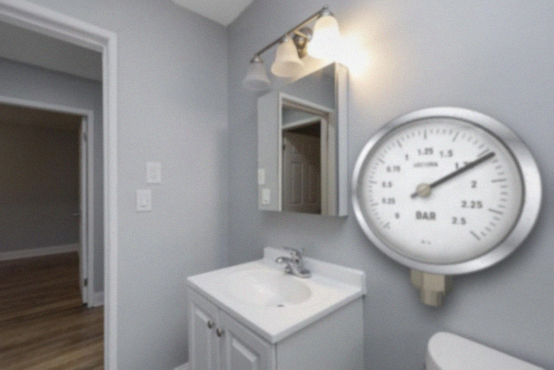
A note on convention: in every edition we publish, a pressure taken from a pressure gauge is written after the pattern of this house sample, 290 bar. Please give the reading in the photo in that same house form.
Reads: 1.8 bar
